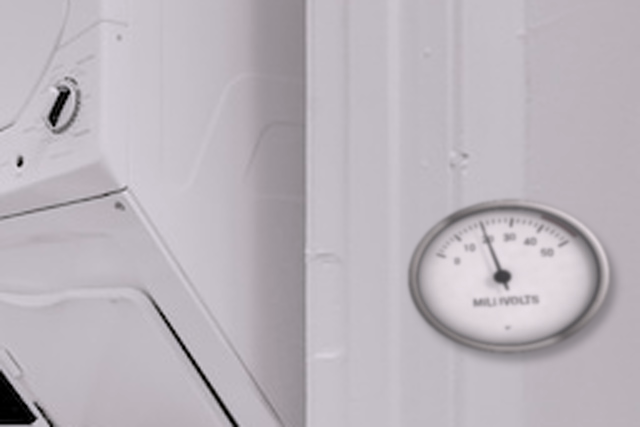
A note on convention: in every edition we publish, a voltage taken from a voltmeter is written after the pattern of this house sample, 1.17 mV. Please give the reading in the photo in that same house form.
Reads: 20 mV
